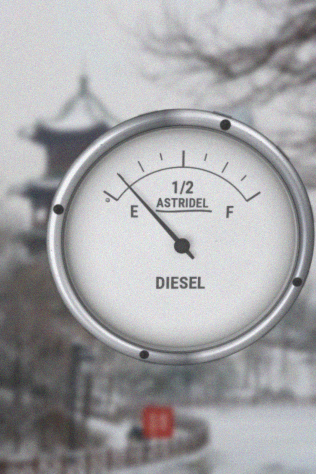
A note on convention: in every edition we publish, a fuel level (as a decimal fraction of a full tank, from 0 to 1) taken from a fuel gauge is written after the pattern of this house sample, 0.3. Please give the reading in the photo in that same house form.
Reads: 0.125
